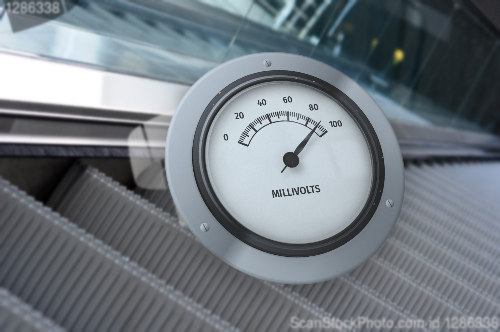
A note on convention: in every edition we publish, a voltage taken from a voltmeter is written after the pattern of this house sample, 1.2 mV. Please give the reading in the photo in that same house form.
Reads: 90 mV
